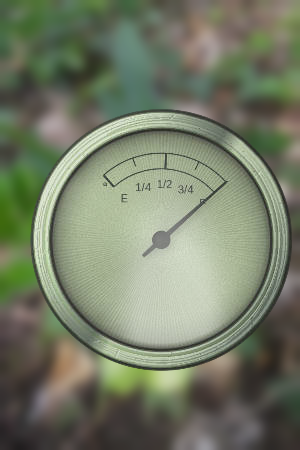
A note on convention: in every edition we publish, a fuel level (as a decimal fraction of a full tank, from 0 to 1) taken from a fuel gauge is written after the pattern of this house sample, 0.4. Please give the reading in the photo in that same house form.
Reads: 1
